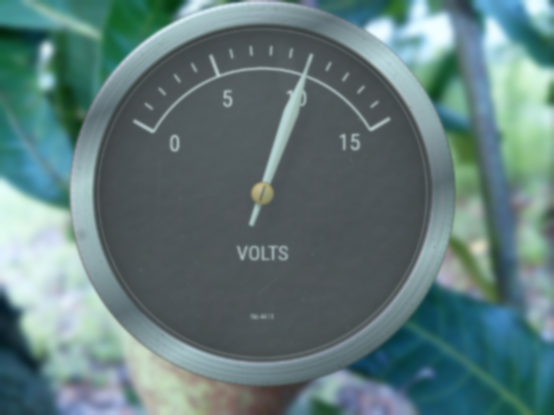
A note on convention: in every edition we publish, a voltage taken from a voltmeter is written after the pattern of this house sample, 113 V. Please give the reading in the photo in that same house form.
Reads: 10 V
